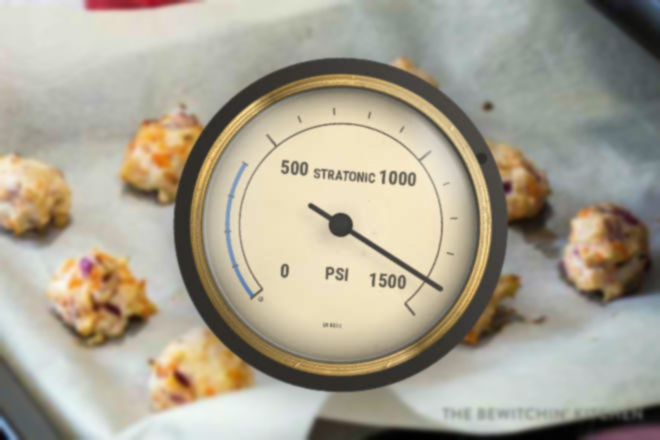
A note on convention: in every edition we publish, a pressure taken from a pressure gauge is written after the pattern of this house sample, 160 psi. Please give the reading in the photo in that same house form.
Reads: 1400 psi
